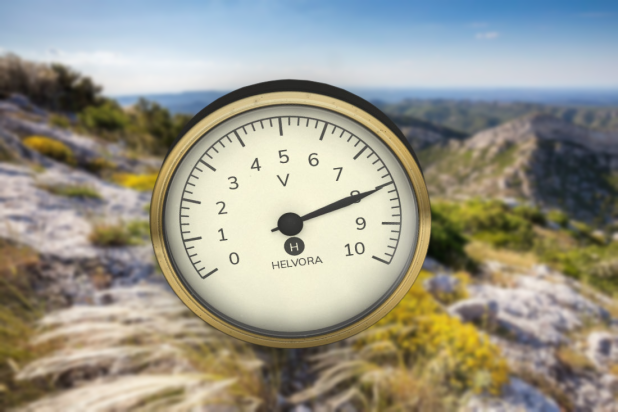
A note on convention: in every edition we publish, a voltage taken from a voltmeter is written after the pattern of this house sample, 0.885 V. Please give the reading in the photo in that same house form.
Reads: 8 V
